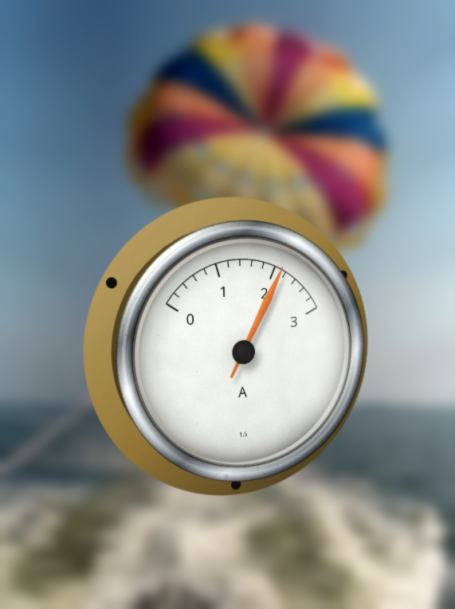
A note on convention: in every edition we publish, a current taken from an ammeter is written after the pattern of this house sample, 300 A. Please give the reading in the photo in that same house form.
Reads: 2.1 A
